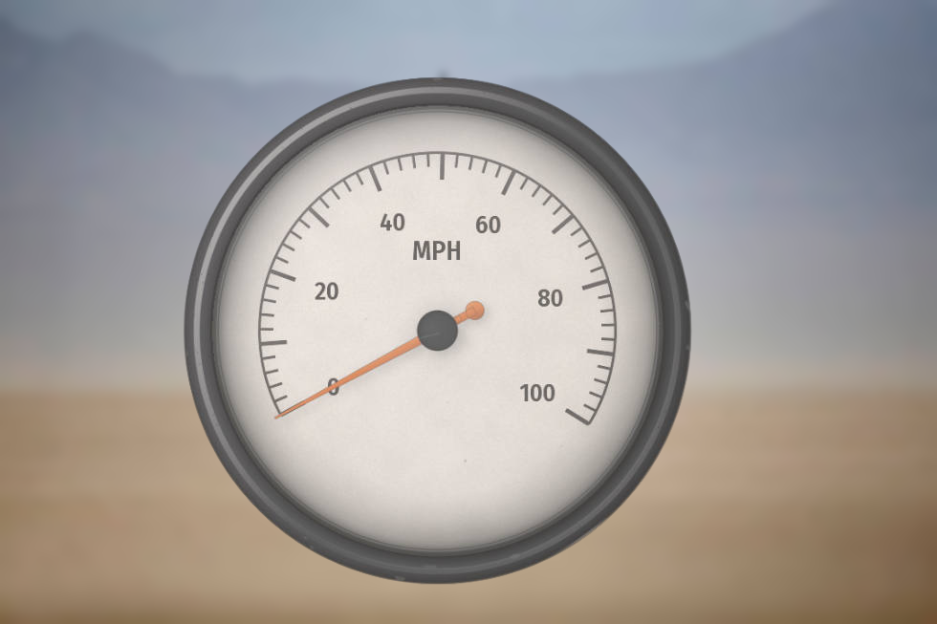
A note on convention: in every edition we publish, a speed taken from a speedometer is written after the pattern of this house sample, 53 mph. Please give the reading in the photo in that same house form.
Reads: 0 mph
